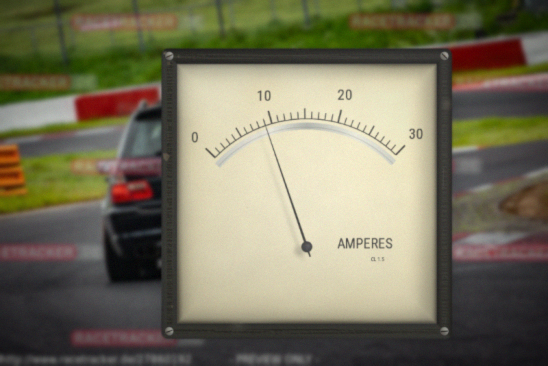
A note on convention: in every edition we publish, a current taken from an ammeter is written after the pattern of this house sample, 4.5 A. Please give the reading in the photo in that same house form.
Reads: 9 A
